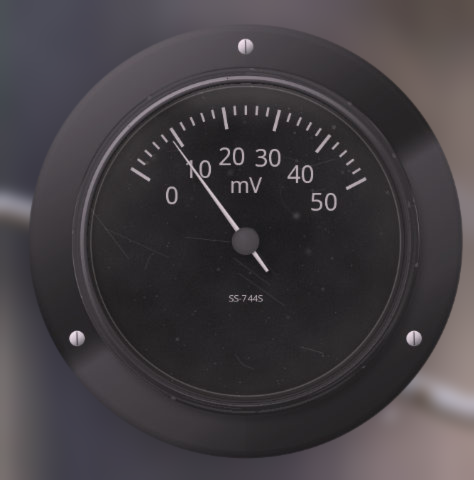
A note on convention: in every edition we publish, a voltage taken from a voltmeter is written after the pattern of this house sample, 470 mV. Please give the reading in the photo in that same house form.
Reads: 9 mV
